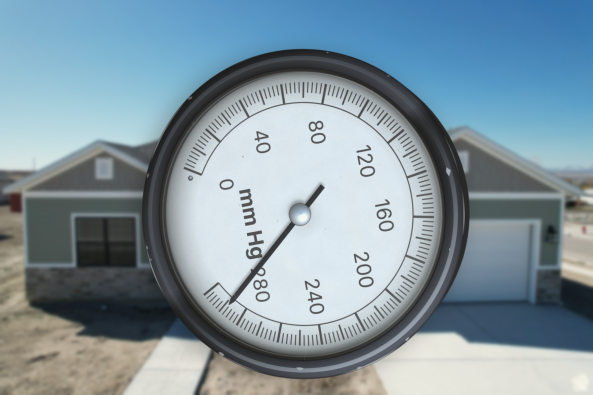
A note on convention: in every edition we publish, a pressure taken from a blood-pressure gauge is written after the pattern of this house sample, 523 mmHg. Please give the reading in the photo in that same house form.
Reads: 288 mmHg
